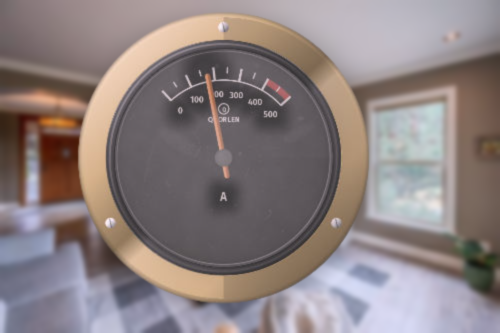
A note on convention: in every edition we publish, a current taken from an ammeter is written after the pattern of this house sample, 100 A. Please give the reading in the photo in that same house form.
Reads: 175 A
